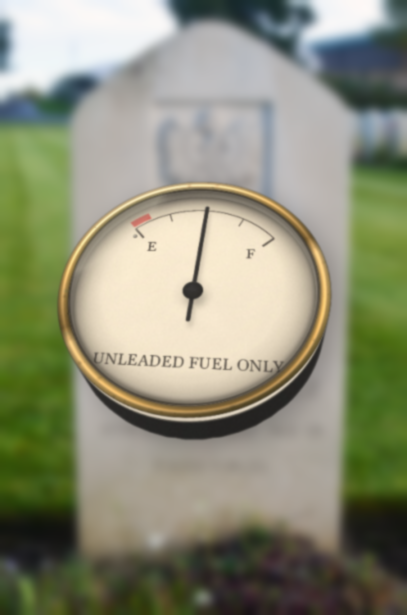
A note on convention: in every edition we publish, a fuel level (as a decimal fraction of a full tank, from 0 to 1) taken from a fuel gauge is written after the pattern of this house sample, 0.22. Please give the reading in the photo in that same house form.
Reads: 0.5
